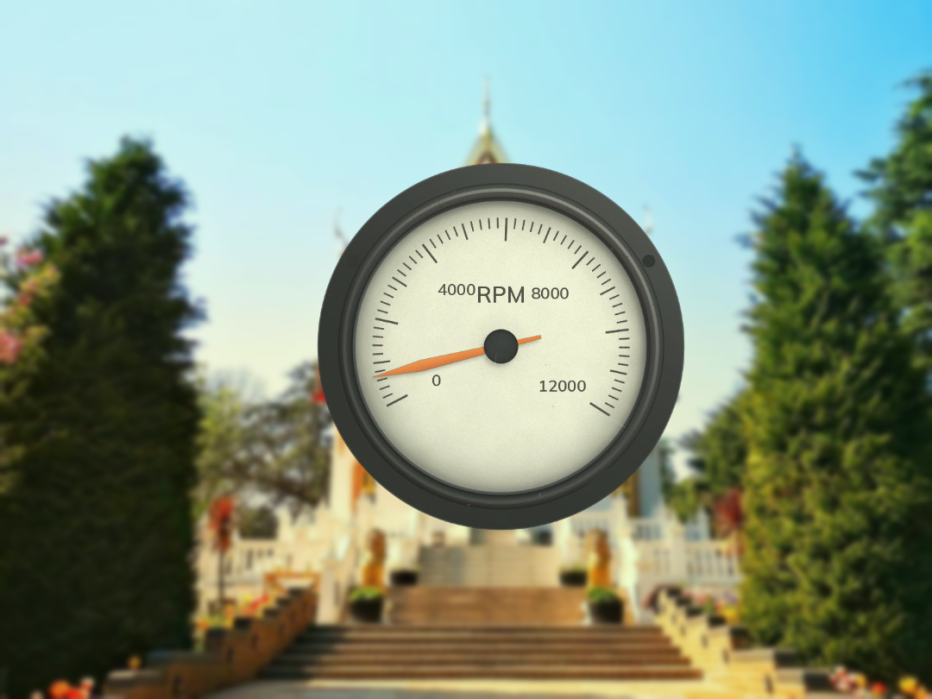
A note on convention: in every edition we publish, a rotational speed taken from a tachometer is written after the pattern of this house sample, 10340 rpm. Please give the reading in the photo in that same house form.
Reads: 700 rpm
